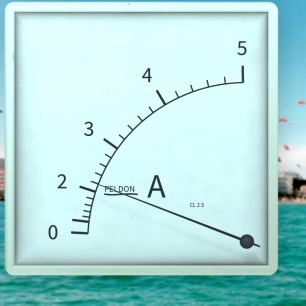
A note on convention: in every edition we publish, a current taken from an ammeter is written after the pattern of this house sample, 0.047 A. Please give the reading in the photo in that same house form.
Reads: 2.2 A
